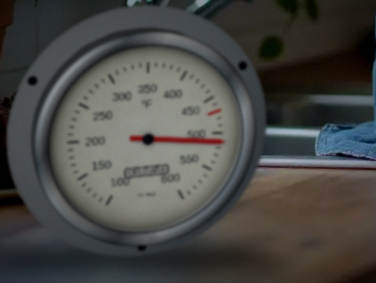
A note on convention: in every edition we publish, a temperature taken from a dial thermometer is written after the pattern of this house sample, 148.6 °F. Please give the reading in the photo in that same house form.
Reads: 510 °F
